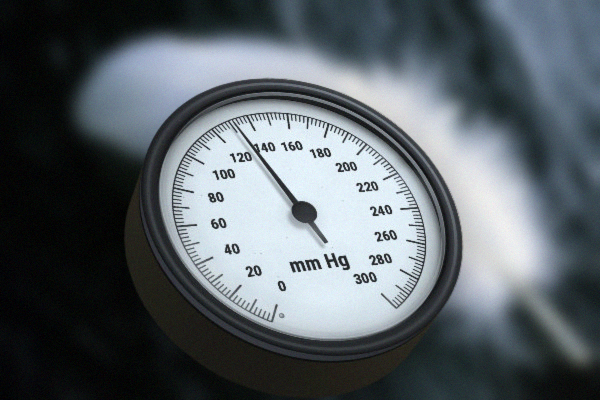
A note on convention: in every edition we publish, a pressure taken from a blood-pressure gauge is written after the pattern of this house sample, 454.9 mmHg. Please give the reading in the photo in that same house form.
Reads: 130 mmHg
